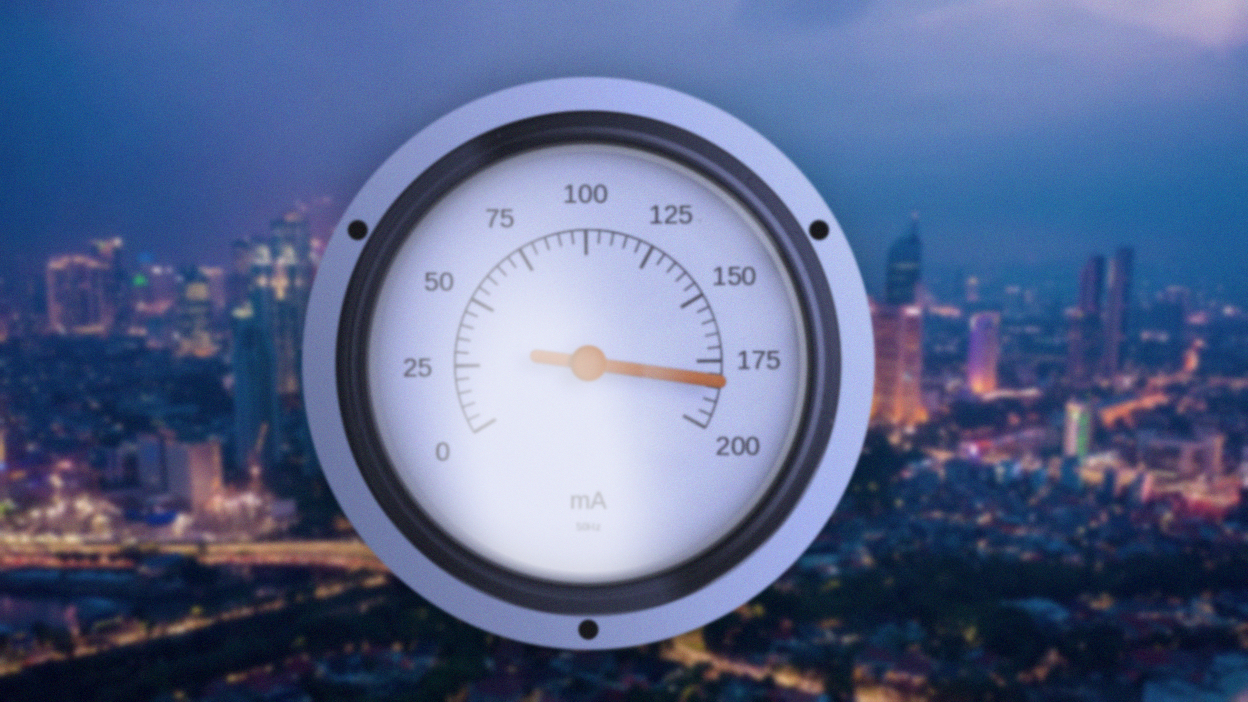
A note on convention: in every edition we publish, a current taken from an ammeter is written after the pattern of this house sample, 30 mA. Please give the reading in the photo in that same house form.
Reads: 182.5 mA
